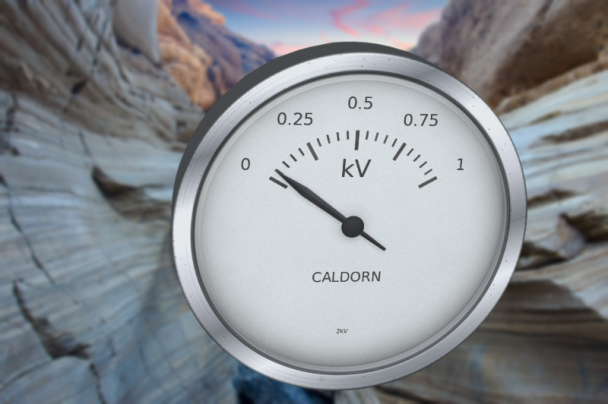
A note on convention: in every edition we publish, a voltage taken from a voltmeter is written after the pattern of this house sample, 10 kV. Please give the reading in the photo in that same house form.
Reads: 0.05 kV
